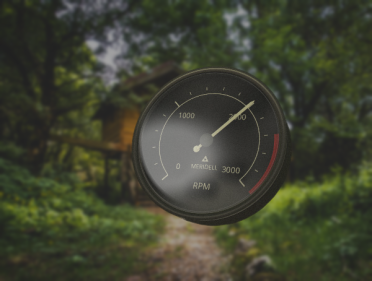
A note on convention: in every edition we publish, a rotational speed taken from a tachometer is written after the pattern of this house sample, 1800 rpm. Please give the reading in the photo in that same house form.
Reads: 2000 rpm
